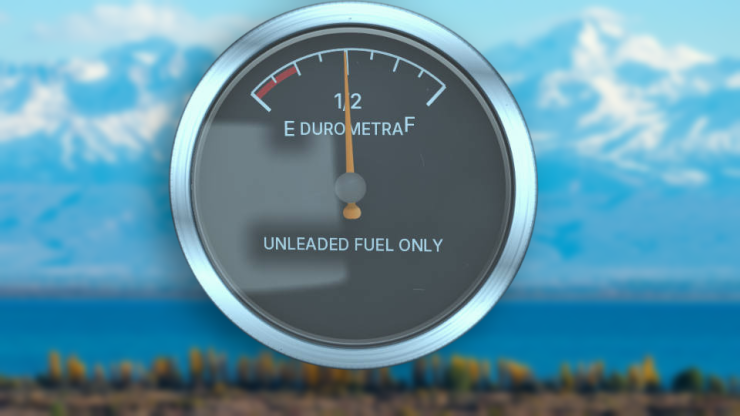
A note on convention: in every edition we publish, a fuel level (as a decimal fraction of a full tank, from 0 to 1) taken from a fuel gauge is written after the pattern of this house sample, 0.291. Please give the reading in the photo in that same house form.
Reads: 0.5
